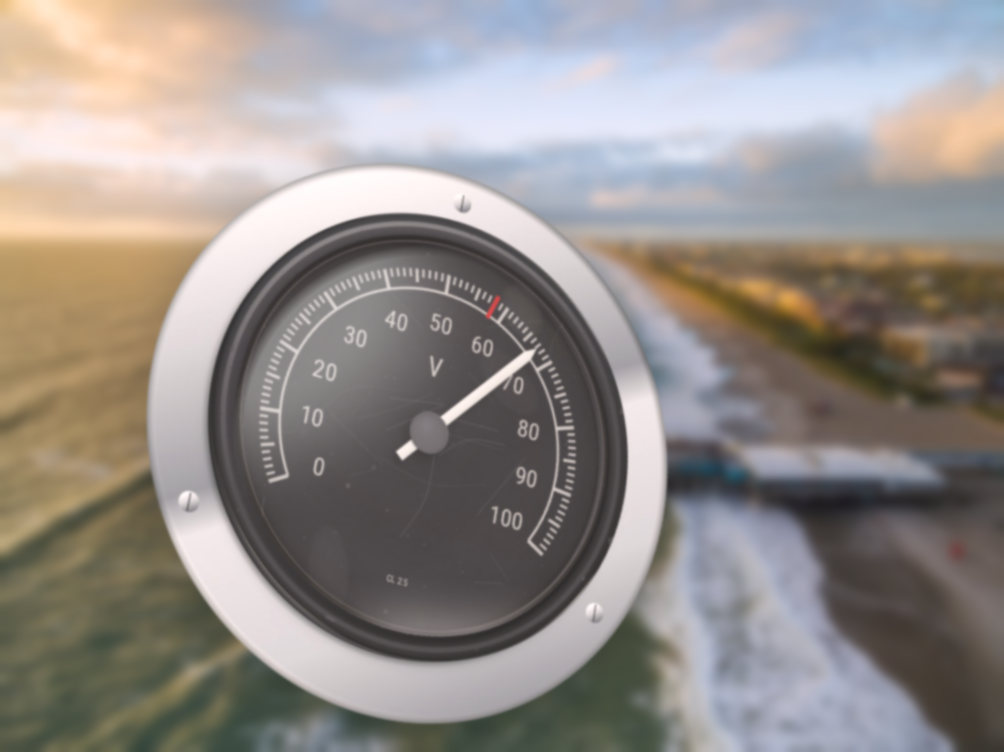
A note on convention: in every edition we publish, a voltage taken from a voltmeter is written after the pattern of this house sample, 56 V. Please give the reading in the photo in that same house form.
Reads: 67 V
